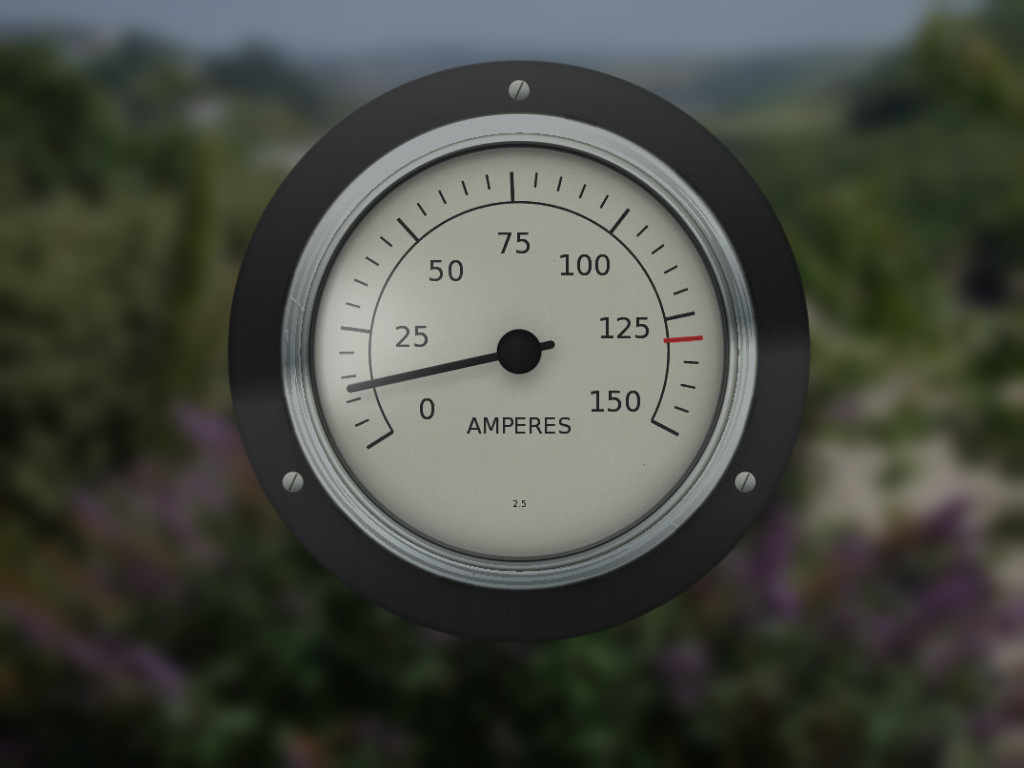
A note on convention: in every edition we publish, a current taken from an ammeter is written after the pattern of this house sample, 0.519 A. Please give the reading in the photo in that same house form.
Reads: 12.5 A
